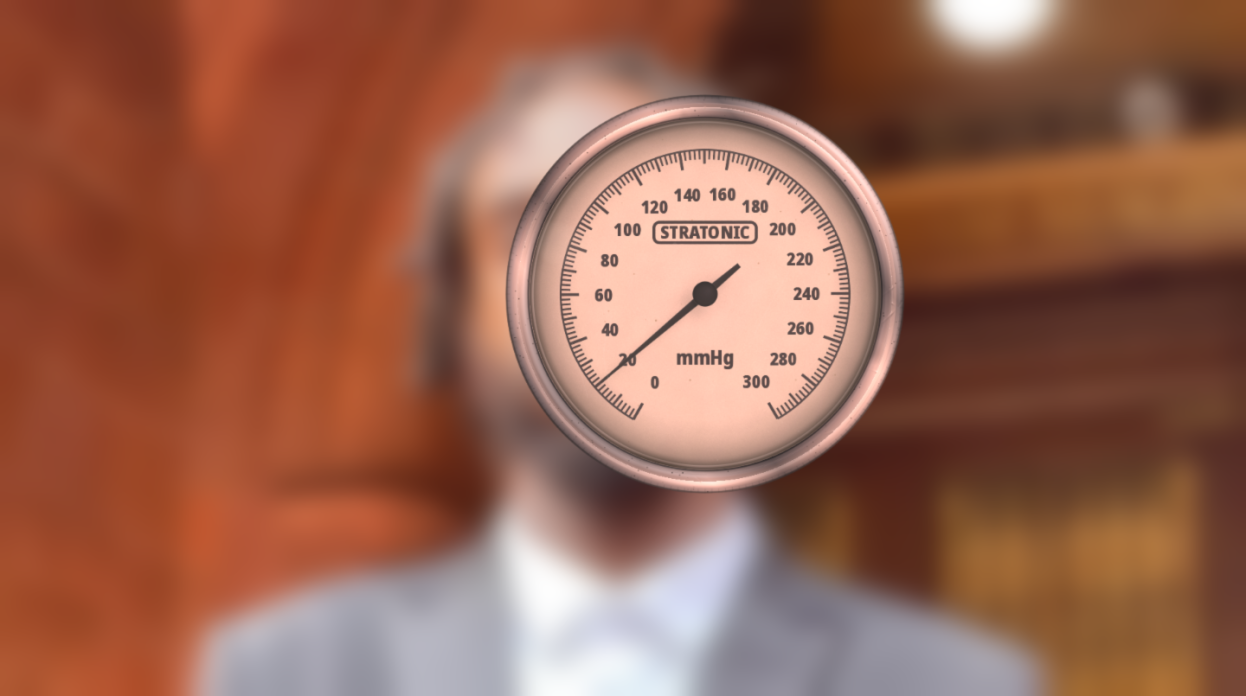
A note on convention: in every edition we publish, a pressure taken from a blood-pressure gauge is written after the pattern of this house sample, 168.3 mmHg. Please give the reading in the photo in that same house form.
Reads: 20 mmHg
